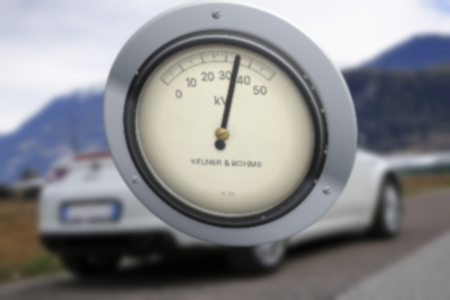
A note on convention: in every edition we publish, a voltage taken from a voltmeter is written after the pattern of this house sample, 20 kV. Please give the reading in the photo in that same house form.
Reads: 35 kV
